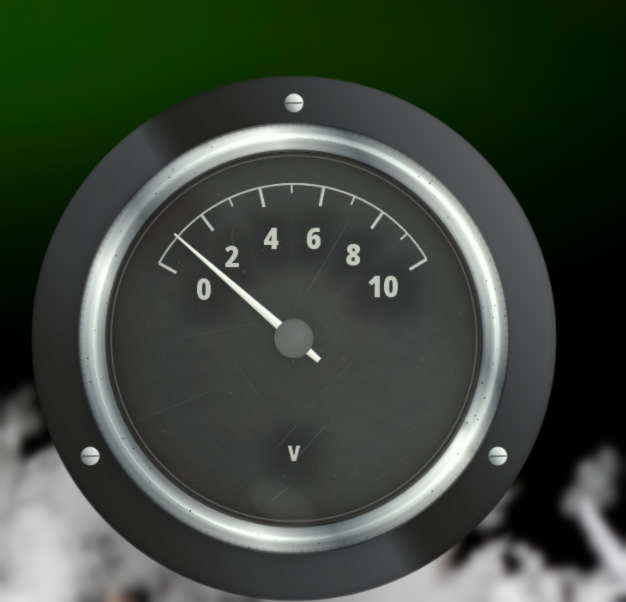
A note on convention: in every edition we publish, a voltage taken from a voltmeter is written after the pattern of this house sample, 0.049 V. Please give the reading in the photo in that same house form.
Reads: 1 V
